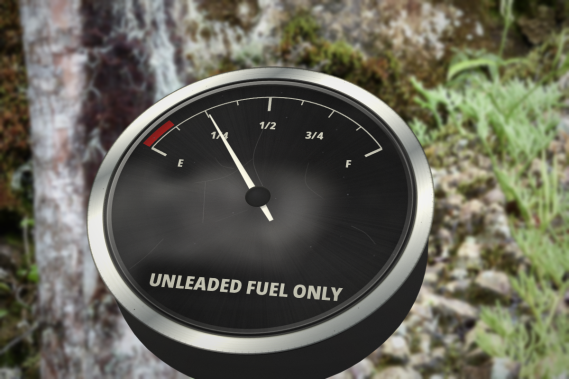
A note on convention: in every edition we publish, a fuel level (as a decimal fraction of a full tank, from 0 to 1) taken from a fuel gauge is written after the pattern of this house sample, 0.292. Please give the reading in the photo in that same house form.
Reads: 0.25
